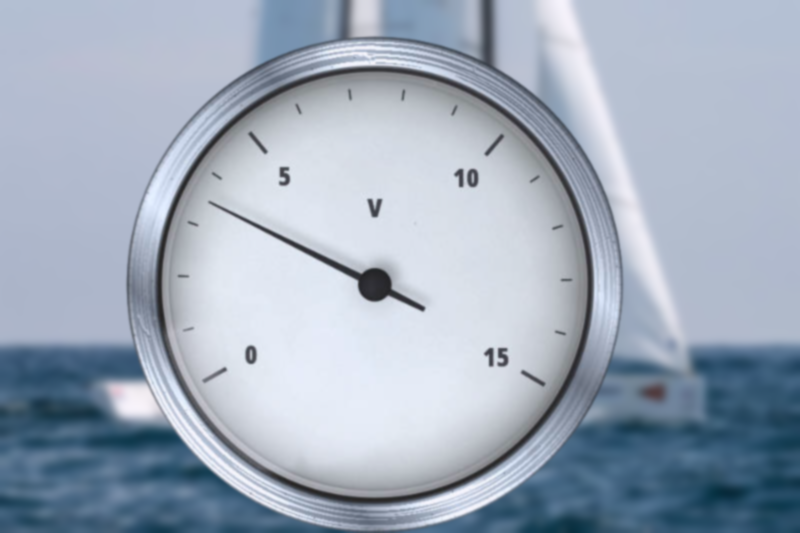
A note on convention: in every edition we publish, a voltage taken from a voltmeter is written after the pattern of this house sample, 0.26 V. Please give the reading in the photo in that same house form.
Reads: 3.5 V
